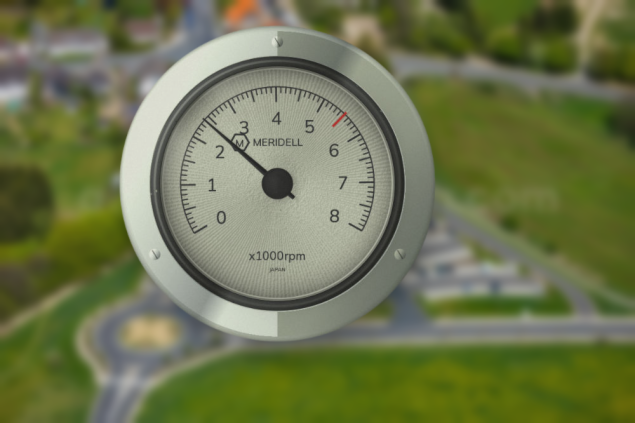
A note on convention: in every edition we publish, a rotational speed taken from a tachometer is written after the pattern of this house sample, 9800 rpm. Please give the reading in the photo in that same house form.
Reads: 2400 rpm
